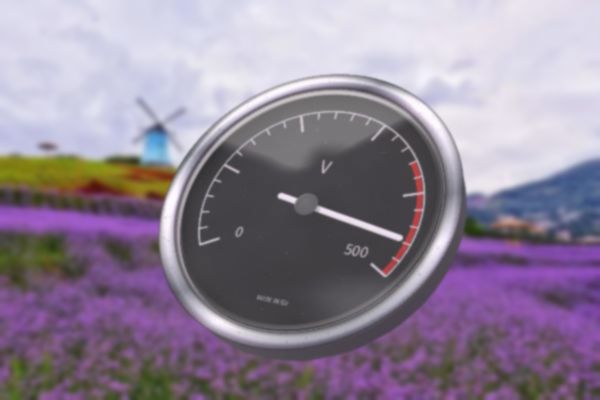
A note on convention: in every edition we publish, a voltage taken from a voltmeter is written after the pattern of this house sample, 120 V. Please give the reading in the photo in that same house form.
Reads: 460 V
